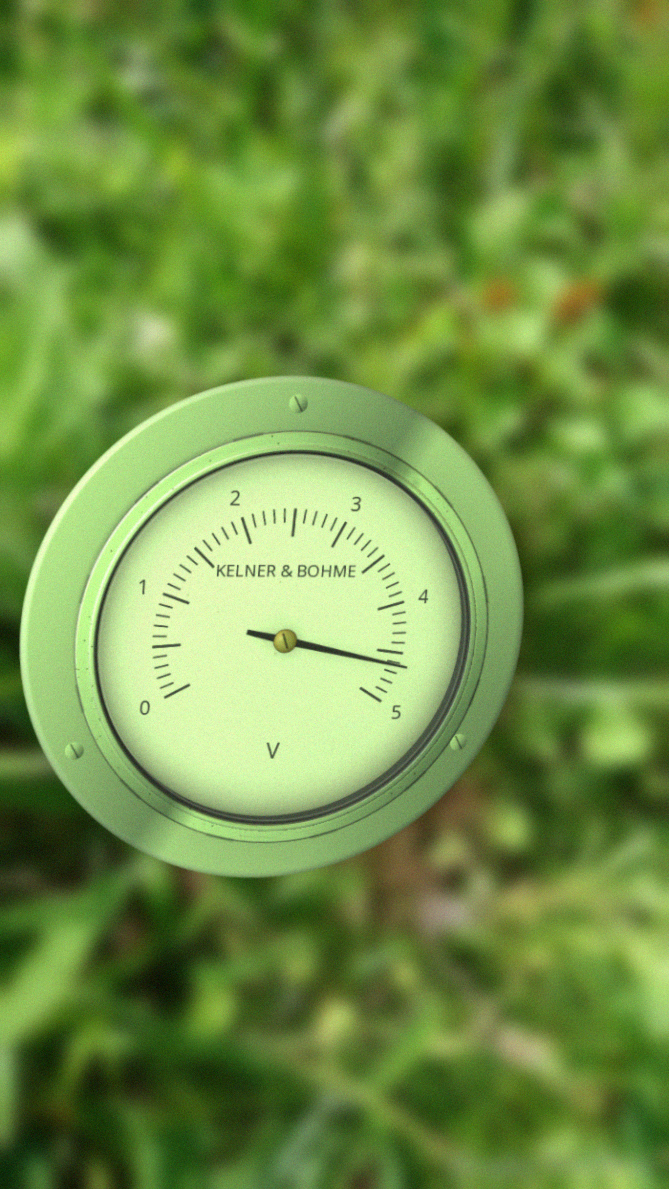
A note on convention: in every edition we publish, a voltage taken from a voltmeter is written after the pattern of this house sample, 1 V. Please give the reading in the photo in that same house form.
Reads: 4.6 V
